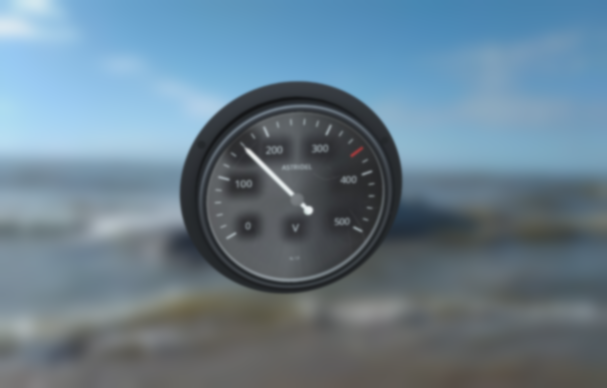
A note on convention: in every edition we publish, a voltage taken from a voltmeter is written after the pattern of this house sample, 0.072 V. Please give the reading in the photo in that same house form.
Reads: 160 V
